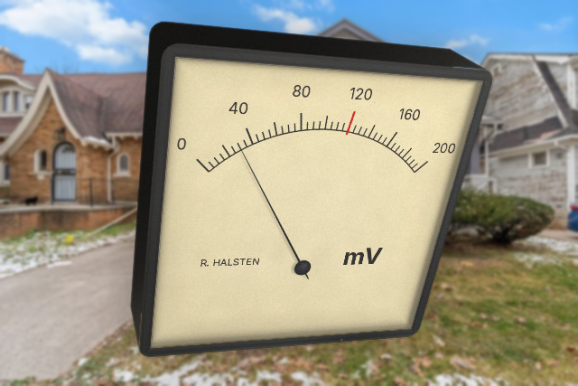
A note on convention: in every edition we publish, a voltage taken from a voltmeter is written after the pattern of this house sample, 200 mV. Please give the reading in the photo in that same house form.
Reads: 30 mV
